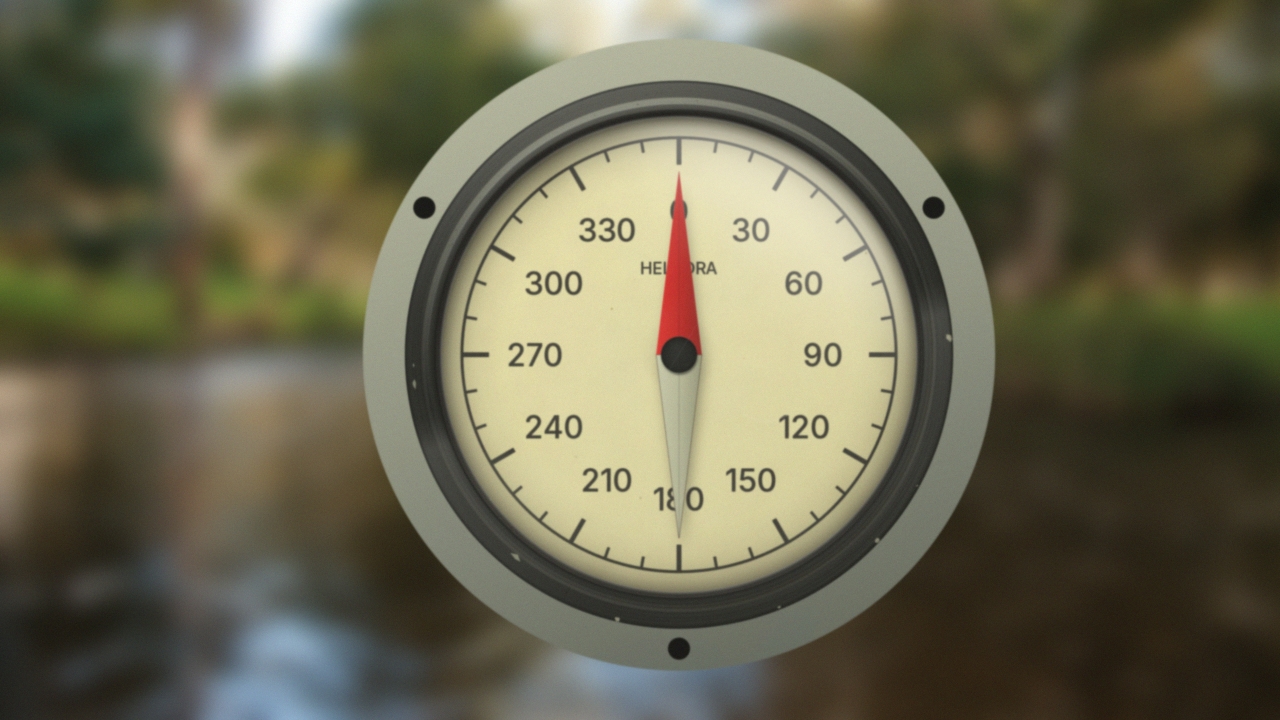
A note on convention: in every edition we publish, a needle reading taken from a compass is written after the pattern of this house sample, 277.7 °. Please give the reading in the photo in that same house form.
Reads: 0 °
